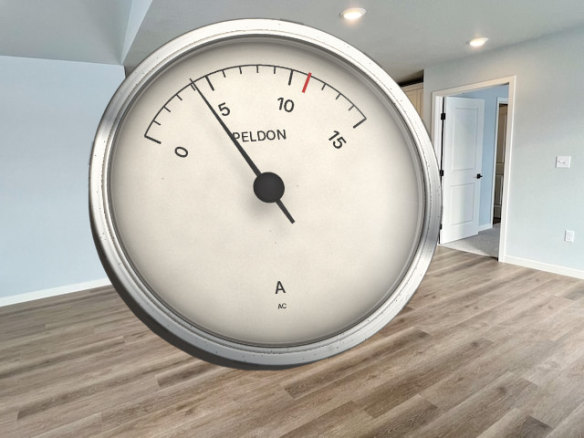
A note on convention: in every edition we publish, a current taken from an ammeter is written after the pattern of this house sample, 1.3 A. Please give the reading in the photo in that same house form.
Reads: 4 A
